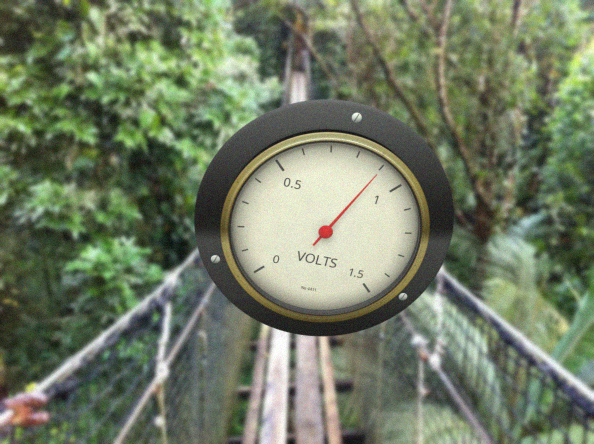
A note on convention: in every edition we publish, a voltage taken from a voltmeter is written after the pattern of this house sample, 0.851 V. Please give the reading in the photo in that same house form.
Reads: 0.9 V
